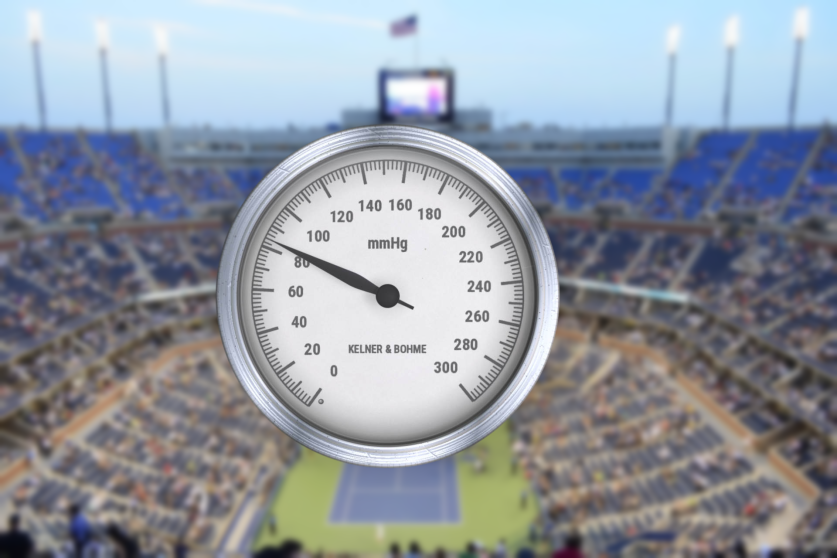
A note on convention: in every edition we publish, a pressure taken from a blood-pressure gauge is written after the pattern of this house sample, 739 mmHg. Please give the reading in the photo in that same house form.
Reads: 84 mmHg
